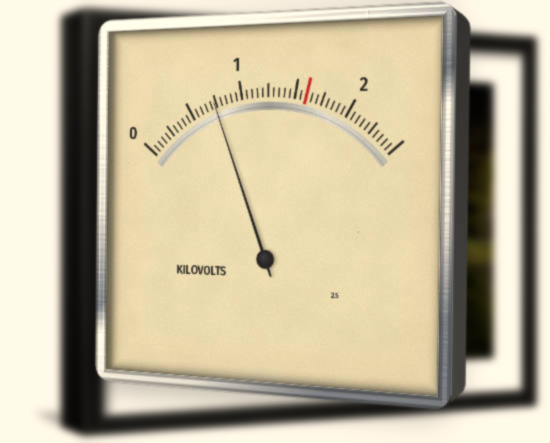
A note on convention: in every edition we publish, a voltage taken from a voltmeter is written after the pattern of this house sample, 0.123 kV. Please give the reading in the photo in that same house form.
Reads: 0.75 kV
